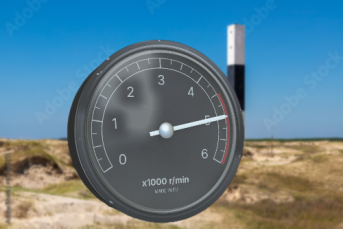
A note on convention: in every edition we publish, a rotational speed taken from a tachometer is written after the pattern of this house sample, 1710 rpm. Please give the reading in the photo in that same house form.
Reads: 5000 rpm
